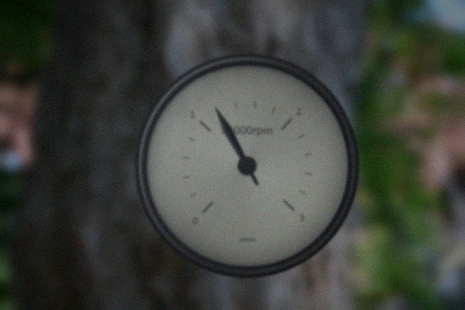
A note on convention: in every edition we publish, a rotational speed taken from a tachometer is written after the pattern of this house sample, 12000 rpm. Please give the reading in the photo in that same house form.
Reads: 1200 rpm
